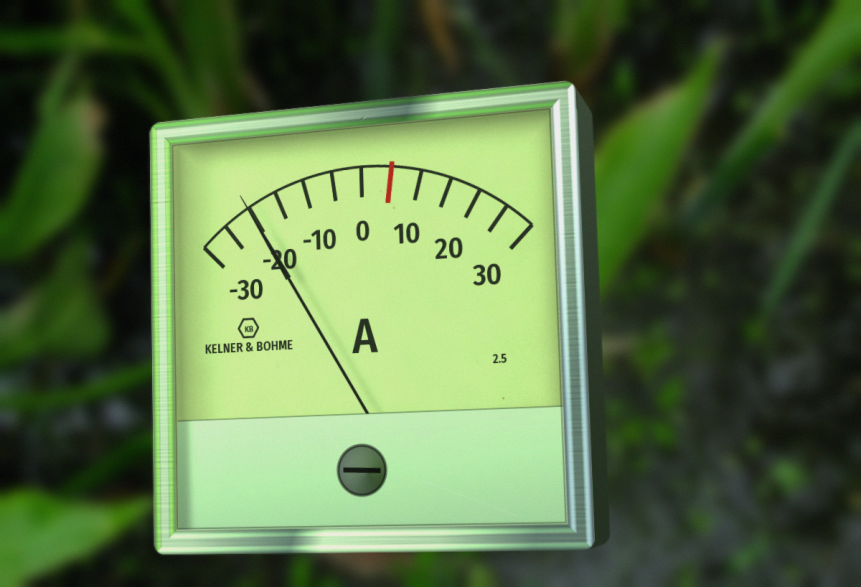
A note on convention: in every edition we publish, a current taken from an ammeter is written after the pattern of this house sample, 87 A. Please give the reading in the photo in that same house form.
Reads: -20 A
